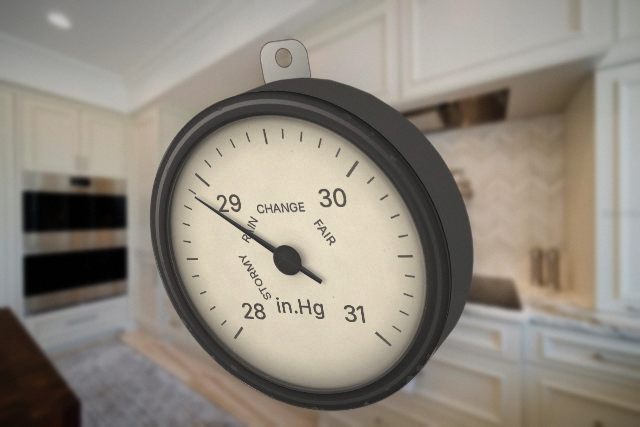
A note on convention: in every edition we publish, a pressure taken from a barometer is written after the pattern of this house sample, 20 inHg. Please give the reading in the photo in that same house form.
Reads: 28.9 inHg
